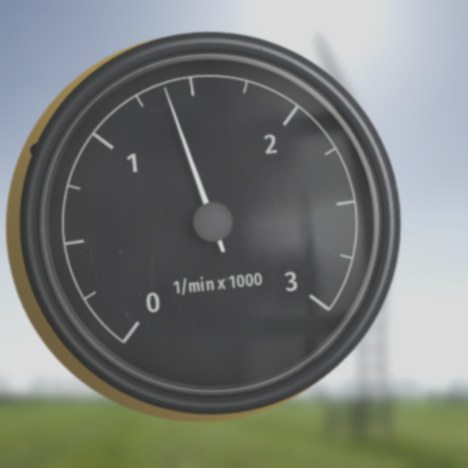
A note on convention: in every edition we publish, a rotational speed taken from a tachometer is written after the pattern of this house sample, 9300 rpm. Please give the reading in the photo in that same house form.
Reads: 1375 rpm
